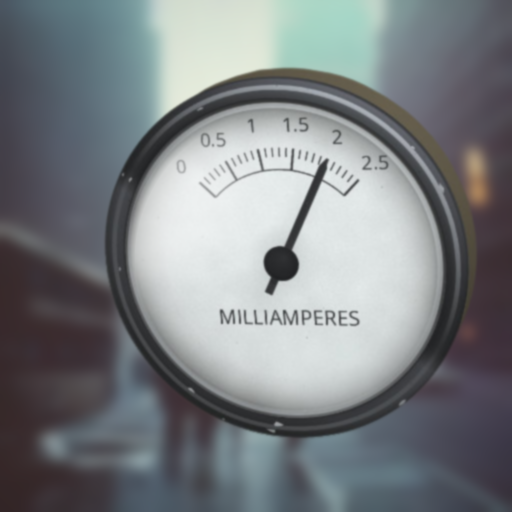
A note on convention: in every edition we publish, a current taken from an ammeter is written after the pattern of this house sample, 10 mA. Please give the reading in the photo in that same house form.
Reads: 2 mA
